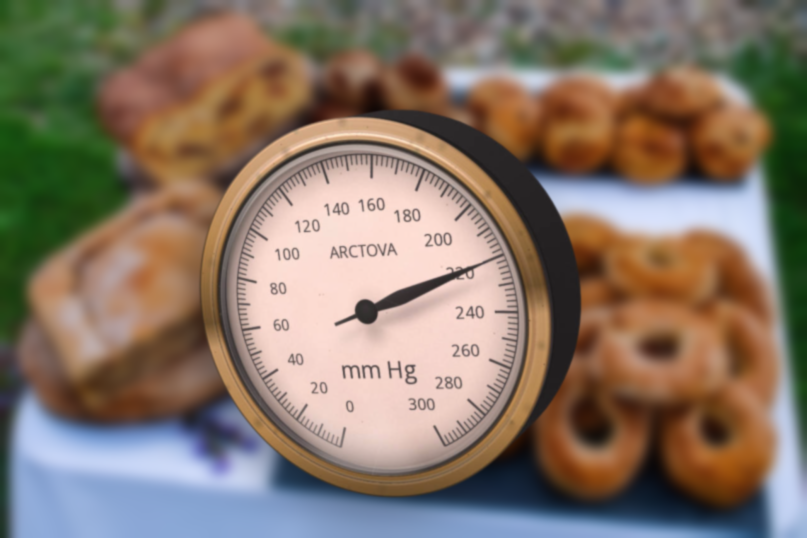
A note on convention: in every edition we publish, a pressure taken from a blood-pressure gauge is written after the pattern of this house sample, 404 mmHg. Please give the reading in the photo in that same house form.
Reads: 220 mmHg
